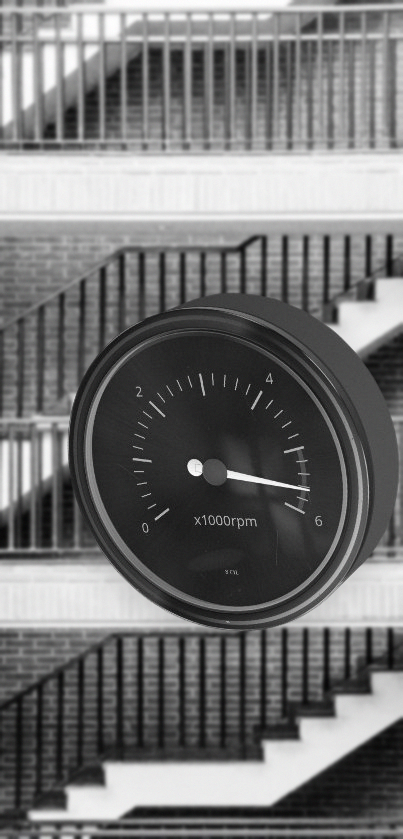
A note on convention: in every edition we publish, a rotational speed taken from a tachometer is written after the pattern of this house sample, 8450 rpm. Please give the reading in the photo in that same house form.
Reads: 5600 rpm
